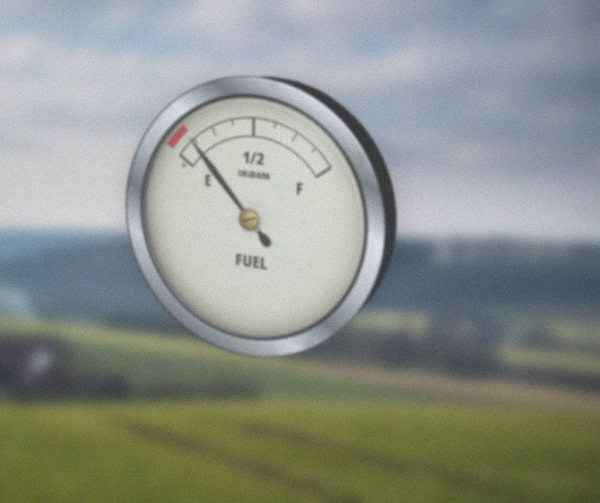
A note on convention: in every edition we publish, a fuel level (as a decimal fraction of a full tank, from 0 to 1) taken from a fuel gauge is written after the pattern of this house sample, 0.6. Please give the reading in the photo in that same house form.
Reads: 0.125
